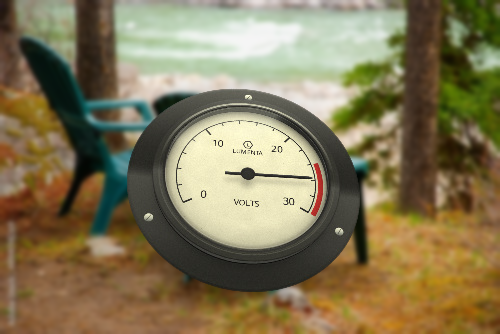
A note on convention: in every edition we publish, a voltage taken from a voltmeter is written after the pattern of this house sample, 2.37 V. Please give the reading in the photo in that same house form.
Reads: 26 V
